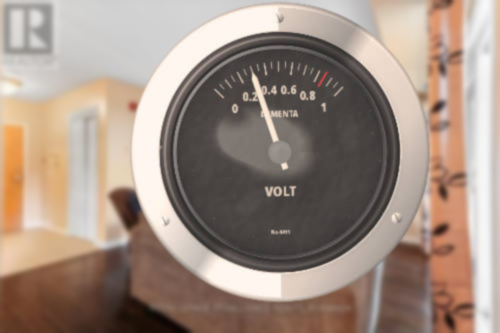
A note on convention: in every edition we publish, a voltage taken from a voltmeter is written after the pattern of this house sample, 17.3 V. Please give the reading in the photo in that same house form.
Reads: 0.3 V
